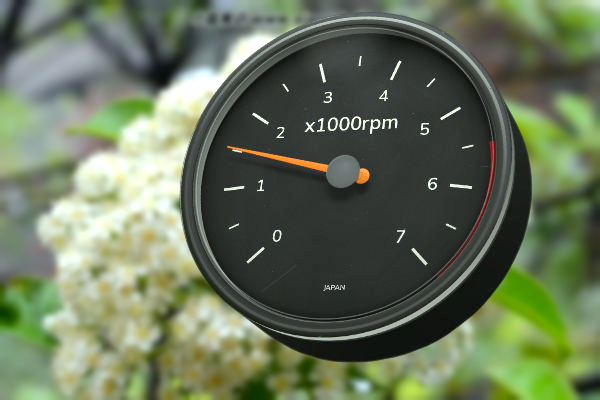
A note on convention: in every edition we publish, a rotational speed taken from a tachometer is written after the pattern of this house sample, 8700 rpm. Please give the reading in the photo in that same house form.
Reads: 1500 rpm
